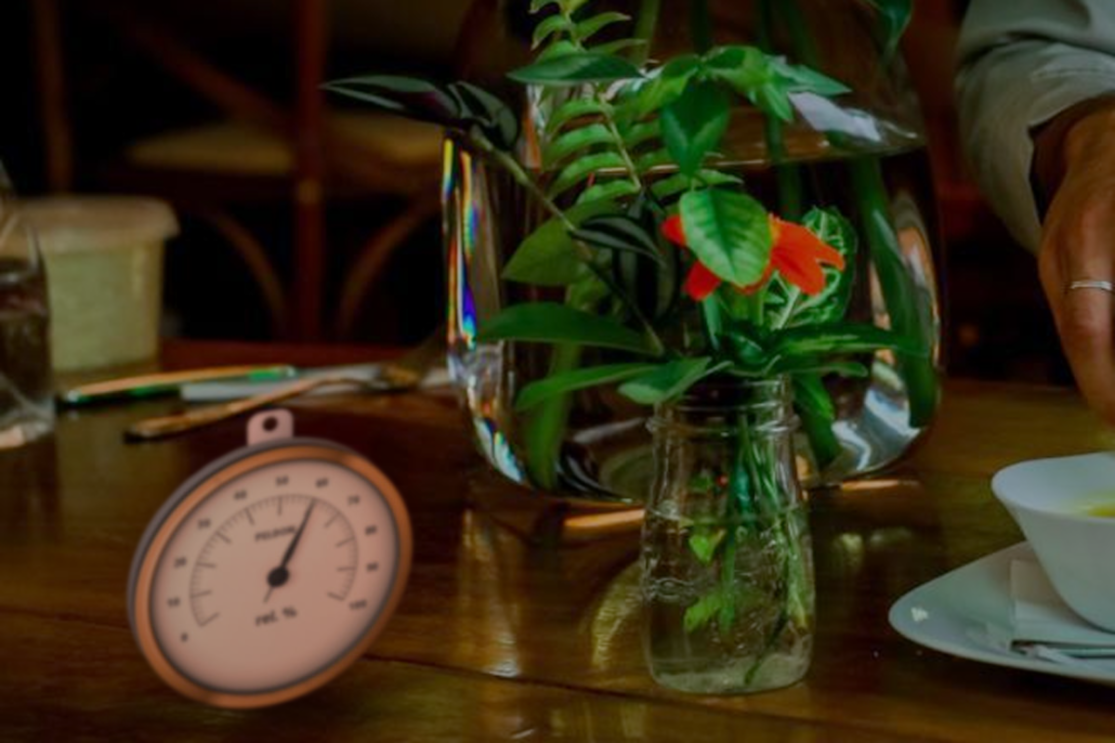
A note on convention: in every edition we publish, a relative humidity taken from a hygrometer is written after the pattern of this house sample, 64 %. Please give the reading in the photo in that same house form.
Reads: 60 %
